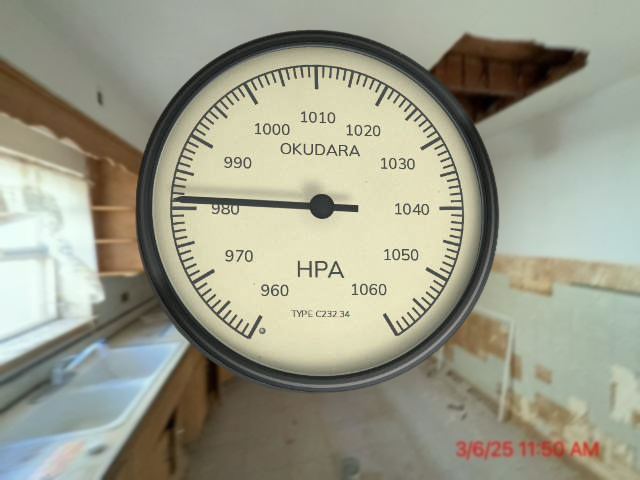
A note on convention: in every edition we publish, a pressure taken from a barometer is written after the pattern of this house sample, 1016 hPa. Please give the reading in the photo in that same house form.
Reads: 981 hPa
